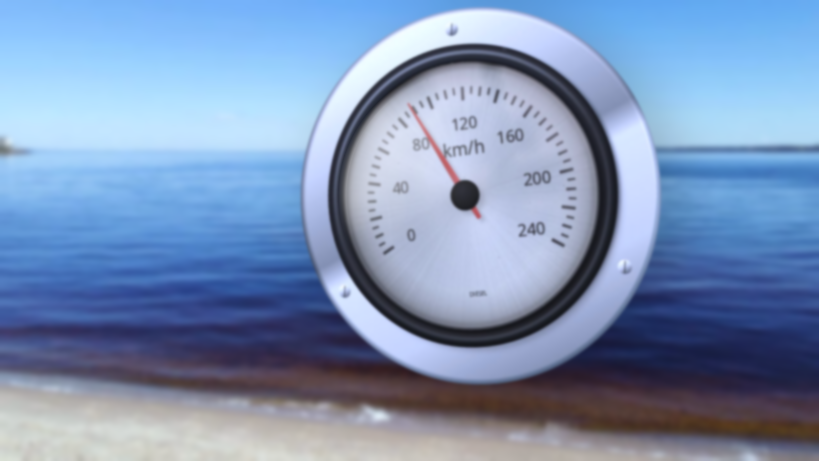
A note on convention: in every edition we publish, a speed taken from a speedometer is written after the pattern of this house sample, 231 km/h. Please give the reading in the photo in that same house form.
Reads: 90 km/h
